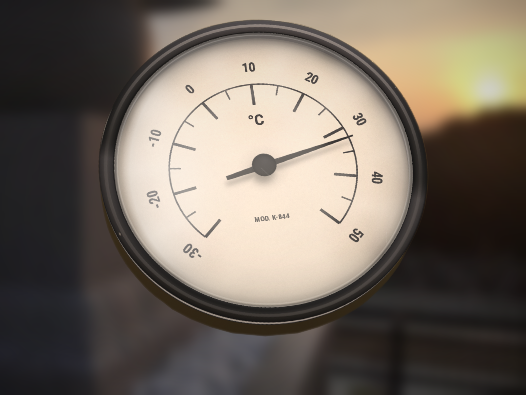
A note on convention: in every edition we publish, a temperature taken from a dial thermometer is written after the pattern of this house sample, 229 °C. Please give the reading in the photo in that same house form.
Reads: 32.5 °C
